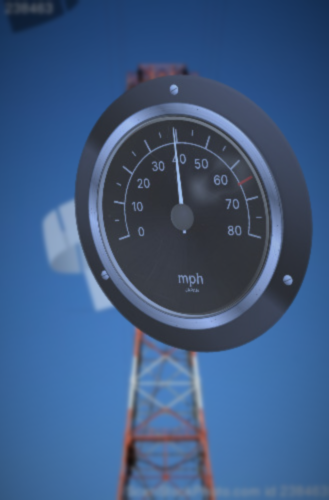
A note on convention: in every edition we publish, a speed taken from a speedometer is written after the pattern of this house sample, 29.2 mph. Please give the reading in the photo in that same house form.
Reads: 40 mph
